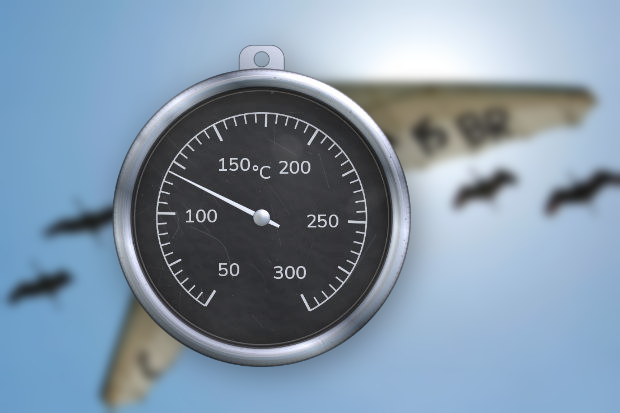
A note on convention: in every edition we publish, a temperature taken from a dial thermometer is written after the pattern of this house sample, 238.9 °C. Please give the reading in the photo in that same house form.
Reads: 120 °C
